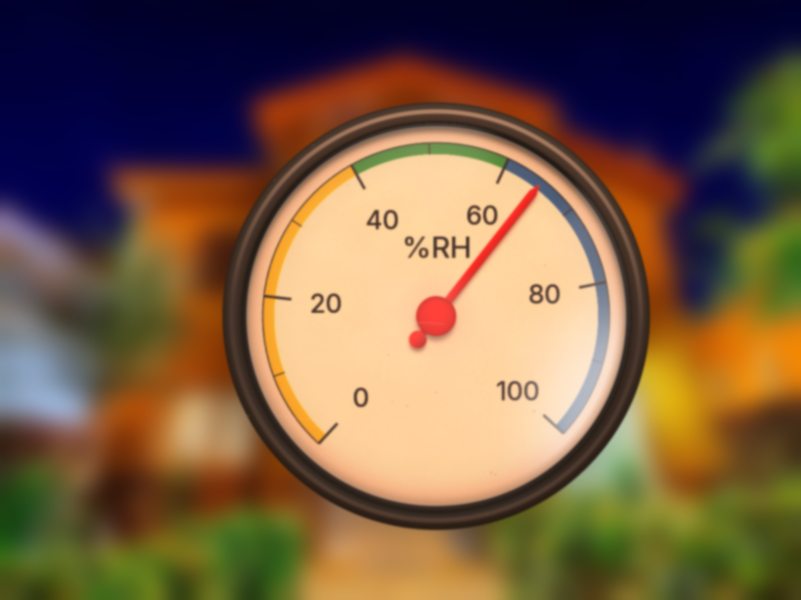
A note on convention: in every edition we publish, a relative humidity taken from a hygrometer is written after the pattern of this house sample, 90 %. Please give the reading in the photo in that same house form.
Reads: 65 %
